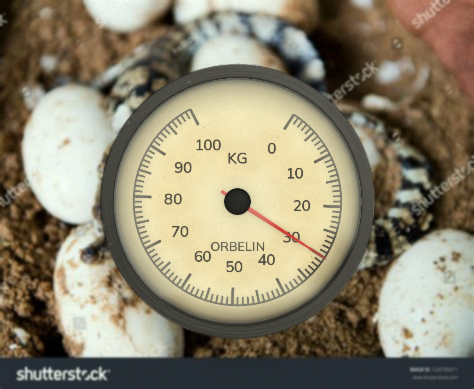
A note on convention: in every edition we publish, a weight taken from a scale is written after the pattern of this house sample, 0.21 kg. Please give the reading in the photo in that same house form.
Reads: 30 kg
